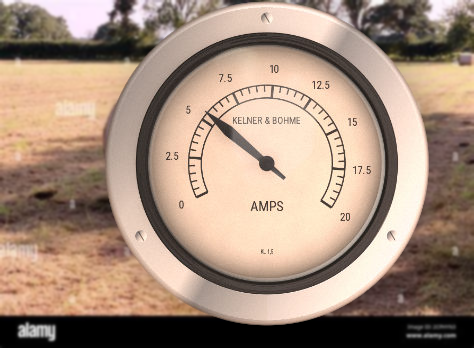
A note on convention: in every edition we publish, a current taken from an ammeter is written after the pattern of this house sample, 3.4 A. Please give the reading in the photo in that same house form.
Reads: 5.5 A
